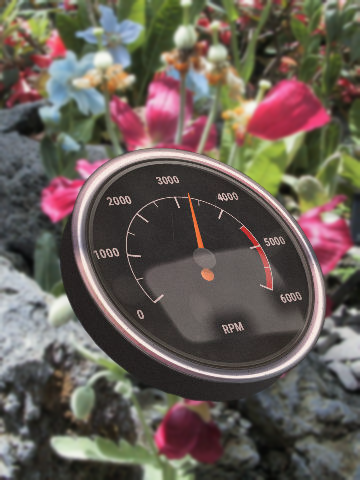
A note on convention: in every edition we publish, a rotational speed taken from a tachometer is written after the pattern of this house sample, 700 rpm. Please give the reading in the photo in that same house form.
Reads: 3250 rpm
